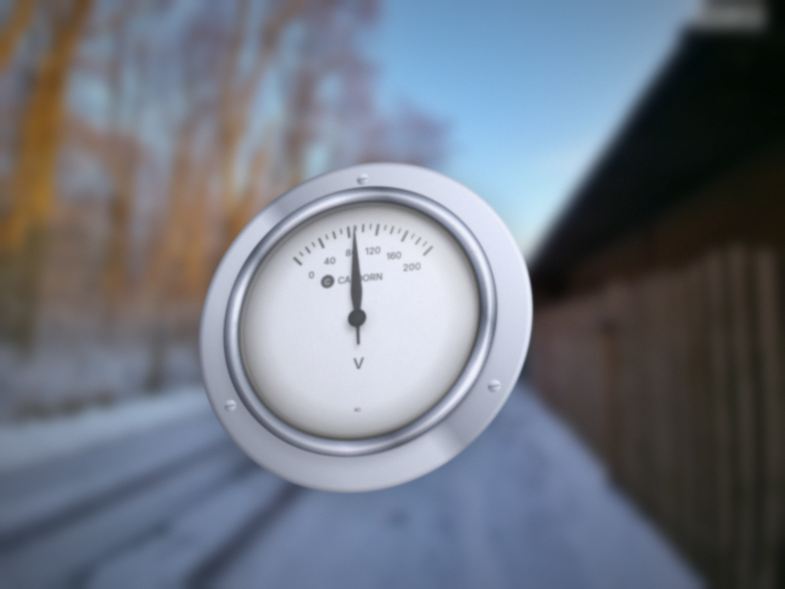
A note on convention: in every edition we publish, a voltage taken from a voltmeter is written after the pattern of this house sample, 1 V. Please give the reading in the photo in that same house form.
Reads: 90 V
